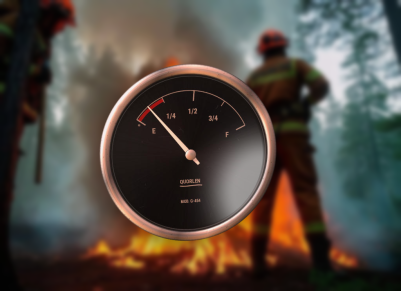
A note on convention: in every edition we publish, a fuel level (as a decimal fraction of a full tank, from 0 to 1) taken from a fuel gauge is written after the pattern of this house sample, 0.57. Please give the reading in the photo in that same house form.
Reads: 0.125
